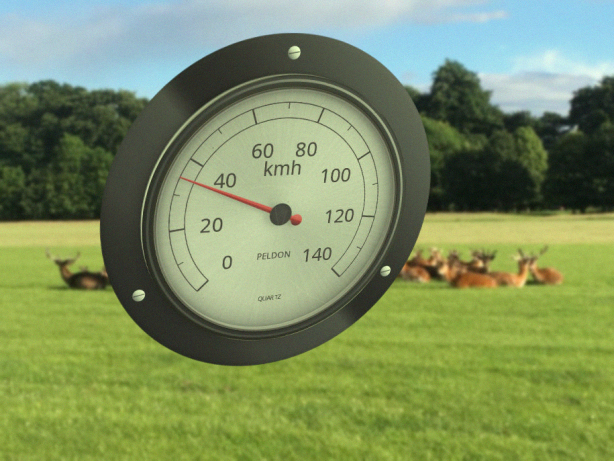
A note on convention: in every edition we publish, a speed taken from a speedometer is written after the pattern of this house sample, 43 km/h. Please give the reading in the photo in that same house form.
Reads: 35 km/h
